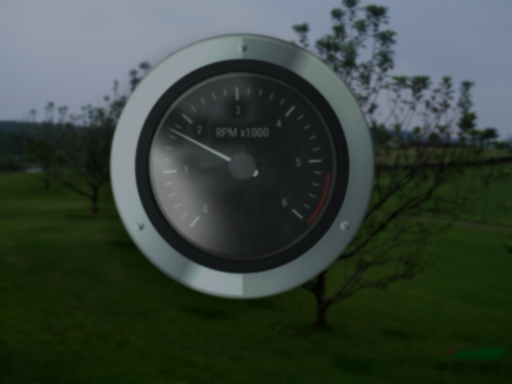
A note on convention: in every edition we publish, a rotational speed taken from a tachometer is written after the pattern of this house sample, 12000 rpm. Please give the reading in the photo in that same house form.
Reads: 1700 rpm
